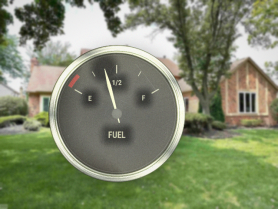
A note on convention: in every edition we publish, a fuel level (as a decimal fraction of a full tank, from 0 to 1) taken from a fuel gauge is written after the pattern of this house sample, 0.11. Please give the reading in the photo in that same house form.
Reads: 0.375
